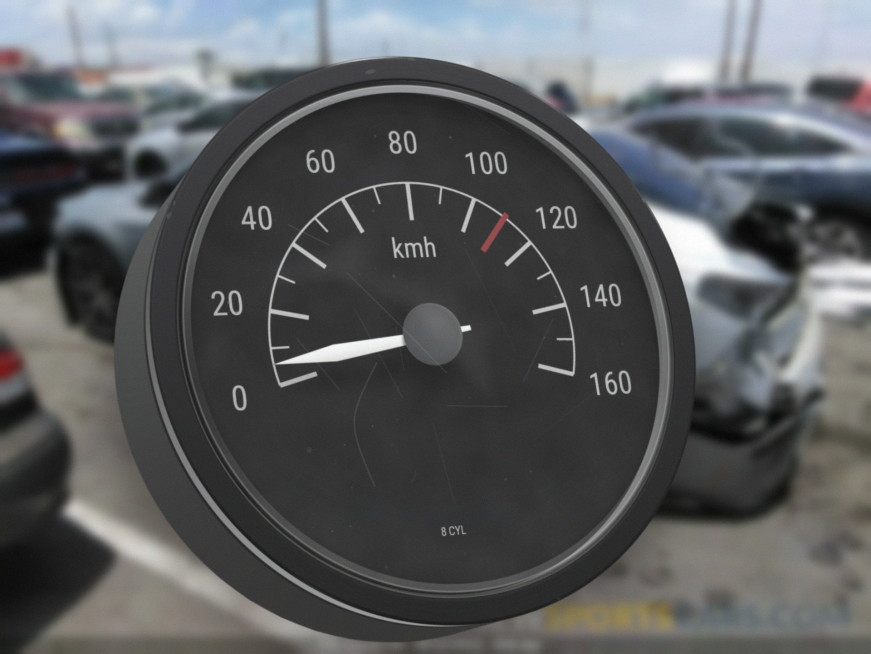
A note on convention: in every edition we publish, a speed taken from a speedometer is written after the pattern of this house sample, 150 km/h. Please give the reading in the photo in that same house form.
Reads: 5 km/h
